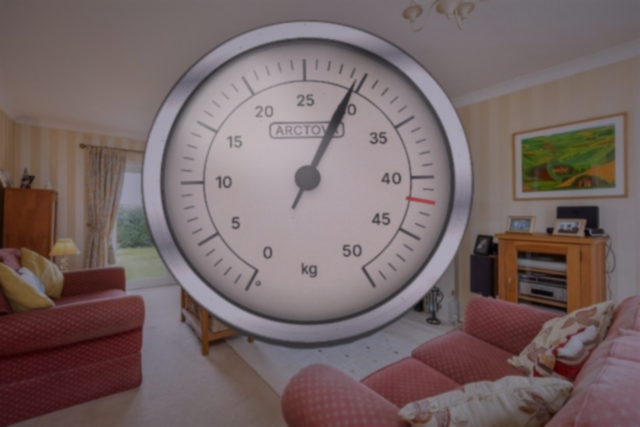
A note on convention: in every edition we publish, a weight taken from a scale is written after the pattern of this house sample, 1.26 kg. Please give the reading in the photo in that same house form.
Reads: 29.5 kg
